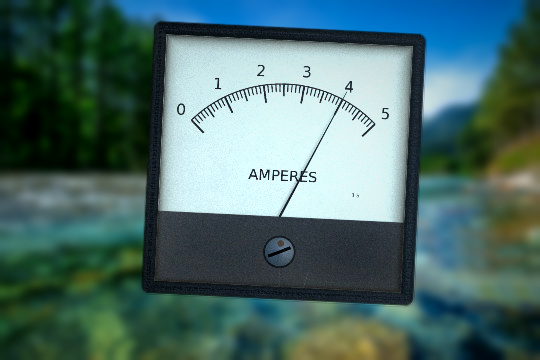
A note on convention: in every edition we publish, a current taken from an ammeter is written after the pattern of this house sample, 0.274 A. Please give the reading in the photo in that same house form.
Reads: 4 A
